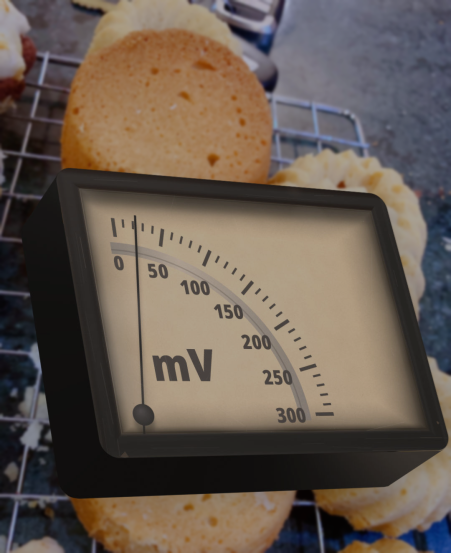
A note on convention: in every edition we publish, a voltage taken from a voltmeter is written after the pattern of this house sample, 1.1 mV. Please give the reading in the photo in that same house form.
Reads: 20 mV
